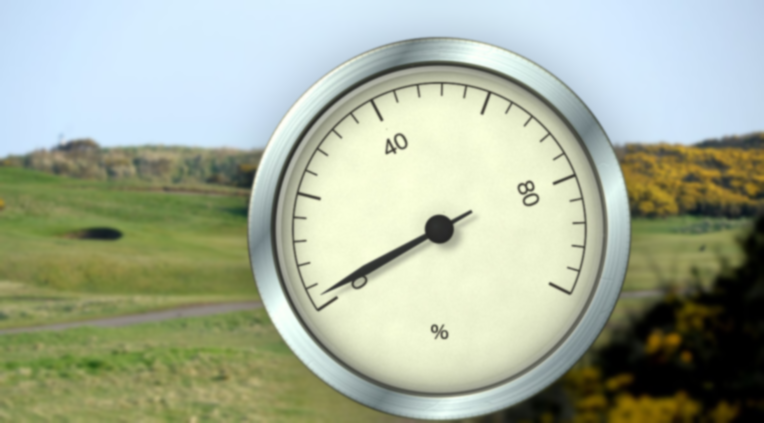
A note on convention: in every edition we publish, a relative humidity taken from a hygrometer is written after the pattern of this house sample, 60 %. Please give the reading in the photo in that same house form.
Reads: 2 %
